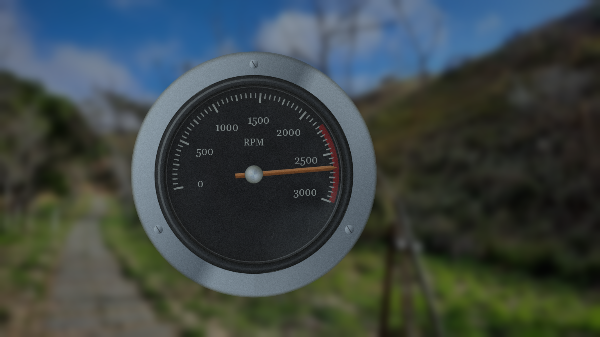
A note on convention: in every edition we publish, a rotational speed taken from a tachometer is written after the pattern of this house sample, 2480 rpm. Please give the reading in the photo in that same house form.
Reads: 2650 rpm
